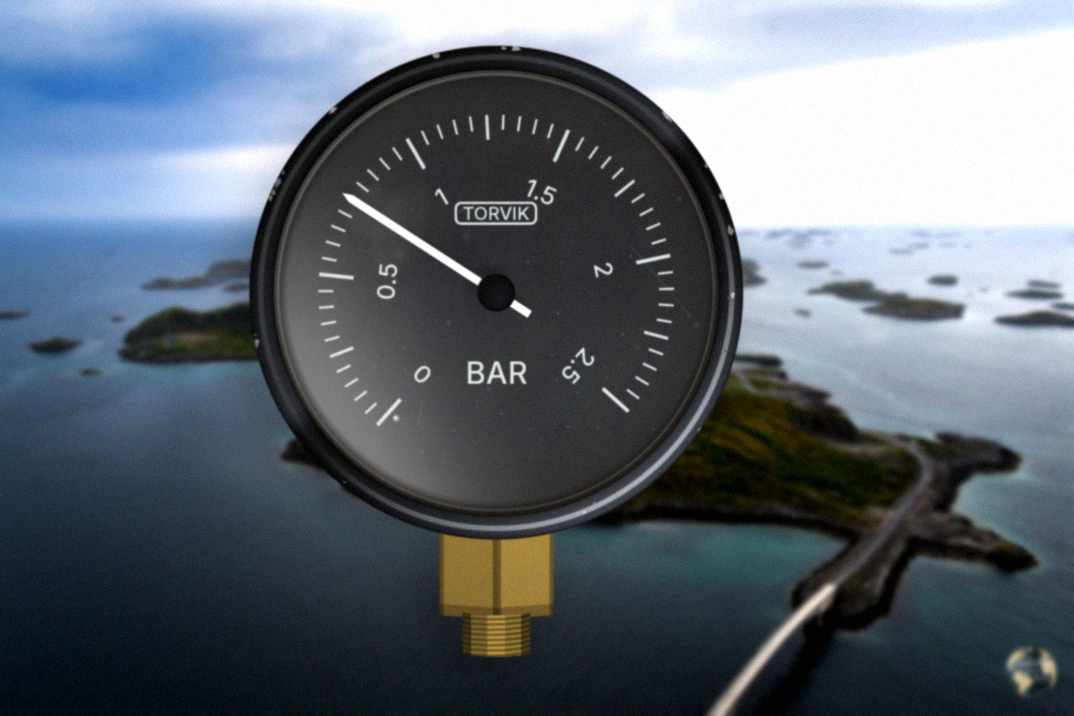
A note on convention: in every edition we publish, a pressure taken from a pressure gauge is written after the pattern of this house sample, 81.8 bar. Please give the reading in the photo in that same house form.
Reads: 0.75 bar
